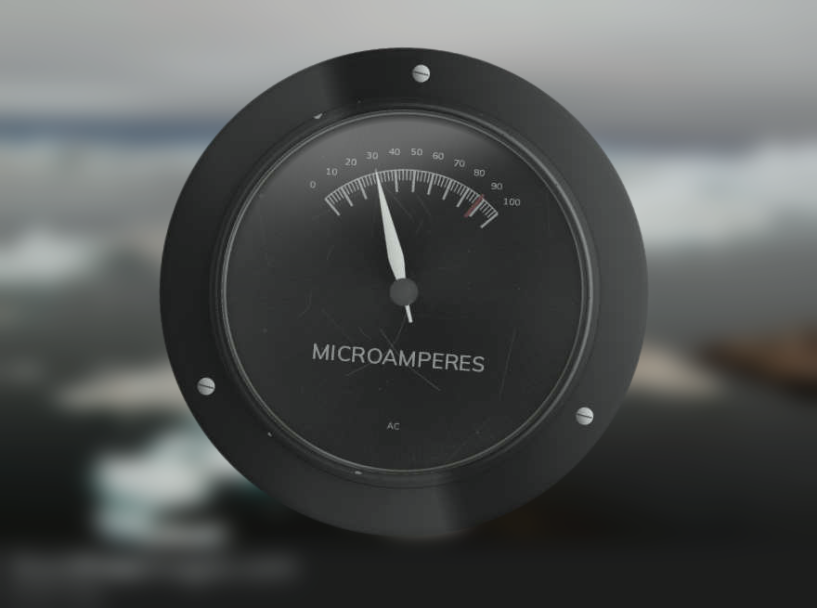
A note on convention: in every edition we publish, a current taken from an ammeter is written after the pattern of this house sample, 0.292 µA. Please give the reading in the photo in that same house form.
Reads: 30 µA
